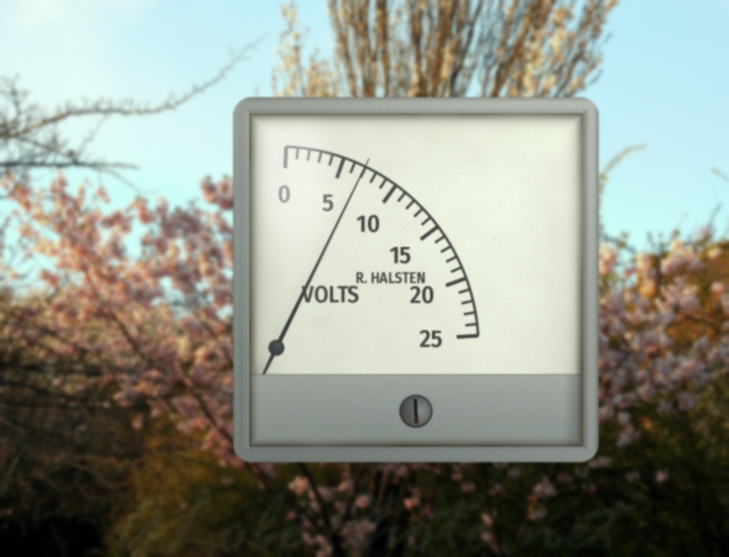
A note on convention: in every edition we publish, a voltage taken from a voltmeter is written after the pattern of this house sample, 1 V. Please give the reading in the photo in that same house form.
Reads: 7 V
